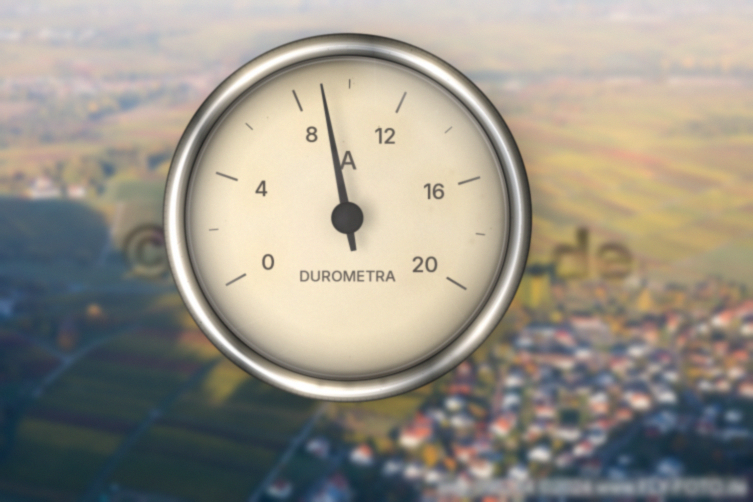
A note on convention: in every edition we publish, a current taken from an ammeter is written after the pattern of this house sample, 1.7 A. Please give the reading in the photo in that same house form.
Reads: 9 A
